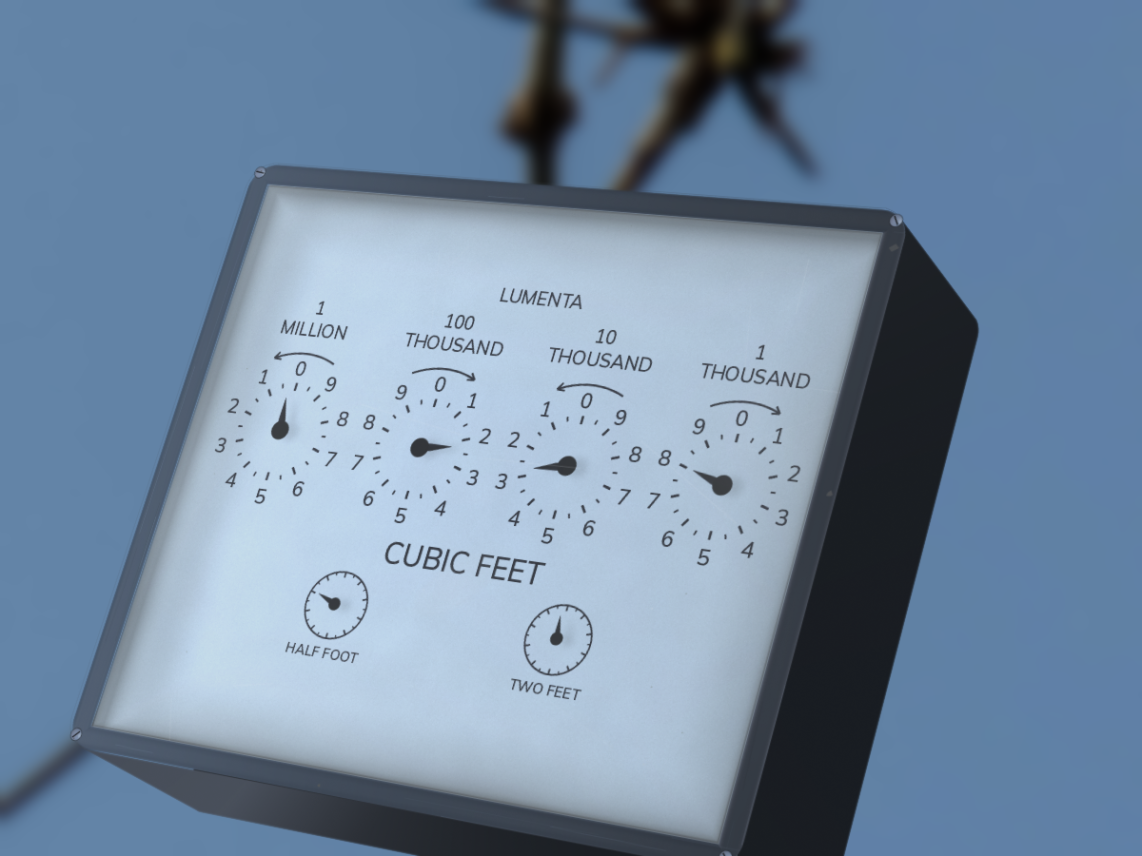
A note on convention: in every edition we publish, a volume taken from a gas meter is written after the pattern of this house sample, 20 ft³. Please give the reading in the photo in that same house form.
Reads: 22800 ft³
